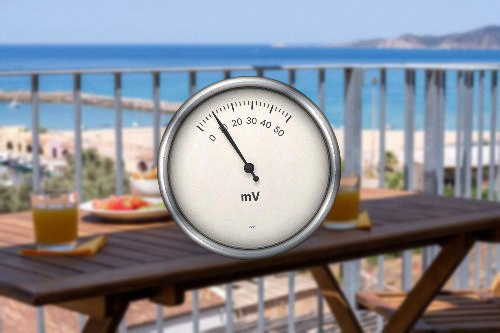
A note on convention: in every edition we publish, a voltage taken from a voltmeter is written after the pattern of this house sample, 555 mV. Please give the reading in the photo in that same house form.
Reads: 10 mV
